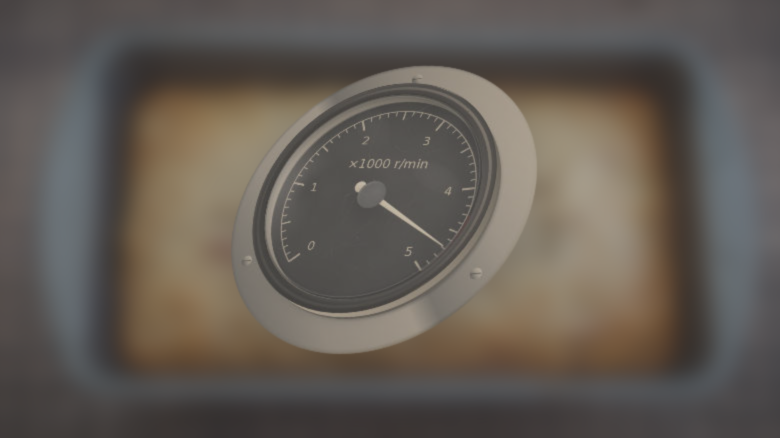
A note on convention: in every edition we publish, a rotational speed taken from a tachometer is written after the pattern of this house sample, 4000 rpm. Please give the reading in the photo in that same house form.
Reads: 4700 rpm
